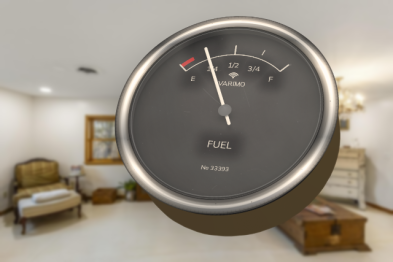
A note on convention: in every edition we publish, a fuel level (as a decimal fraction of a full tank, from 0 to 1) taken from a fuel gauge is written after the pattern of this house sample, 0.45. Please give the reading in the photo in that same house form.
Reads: 0.25
